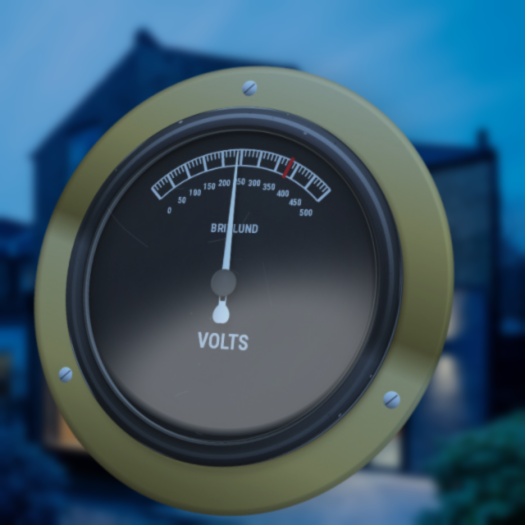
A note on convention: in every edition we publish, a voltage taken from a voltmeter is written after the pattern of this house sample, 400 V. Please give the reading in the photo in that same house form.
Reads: 250 V
